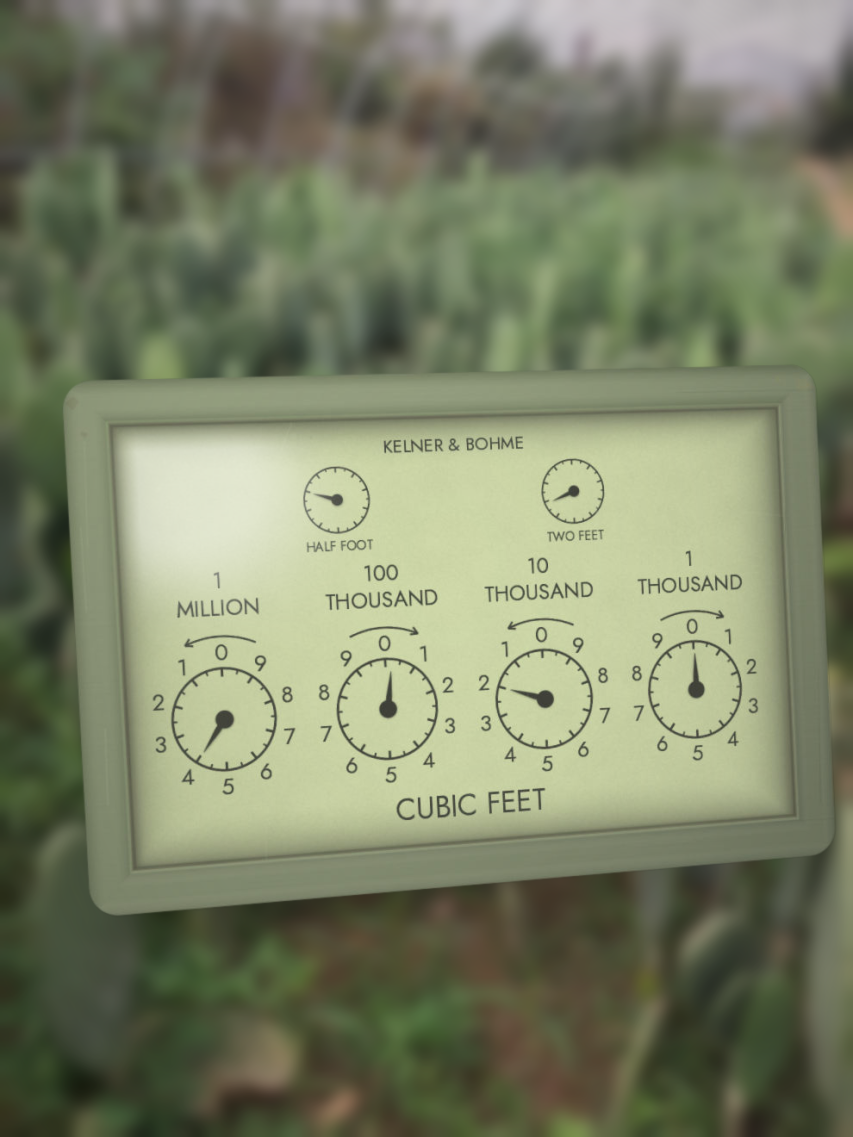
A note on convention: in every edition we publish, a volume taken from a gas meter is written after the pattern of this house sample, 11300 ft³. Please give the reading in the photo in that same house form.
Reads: 402000 ft³
